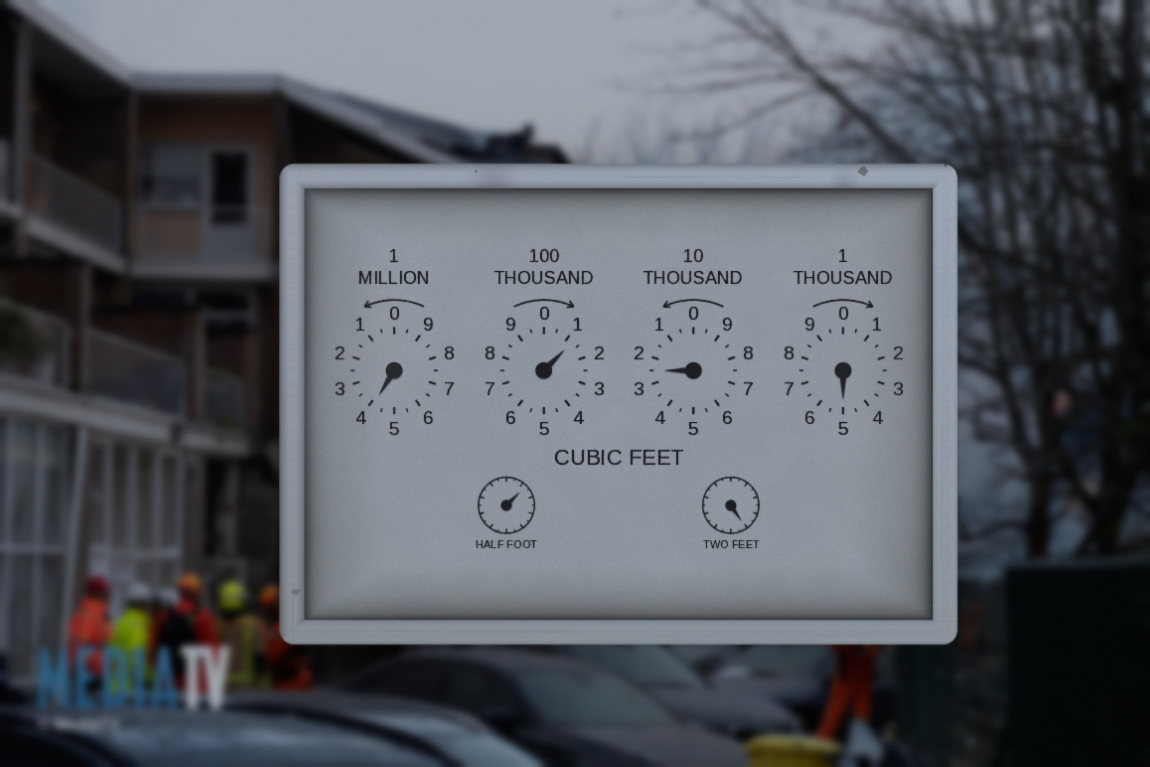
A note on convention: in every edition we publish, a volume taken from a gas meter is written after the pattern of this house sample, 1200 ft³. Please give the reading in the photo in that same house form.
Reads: 412500 ft³
